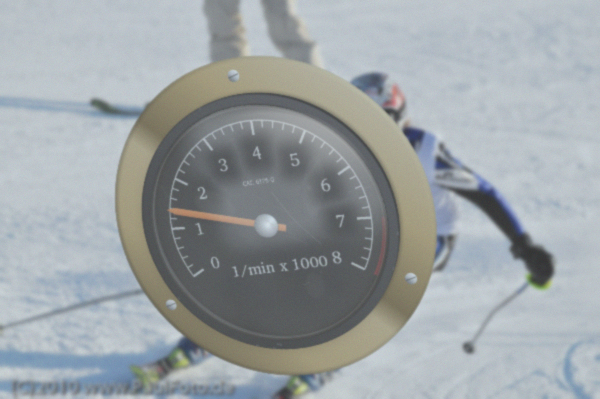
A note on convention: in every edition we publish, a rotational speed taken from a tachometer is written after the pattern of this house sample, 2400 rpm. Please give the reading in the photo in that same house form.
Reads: 1400 rpm
